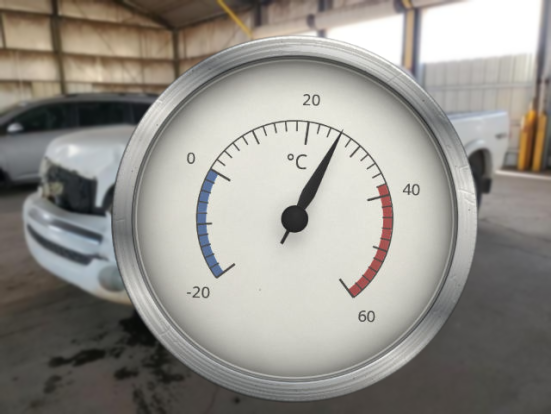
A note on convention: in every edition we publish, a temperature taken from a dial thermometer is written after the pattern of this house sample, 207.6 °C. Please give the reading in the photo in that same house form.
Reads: 26 °C
